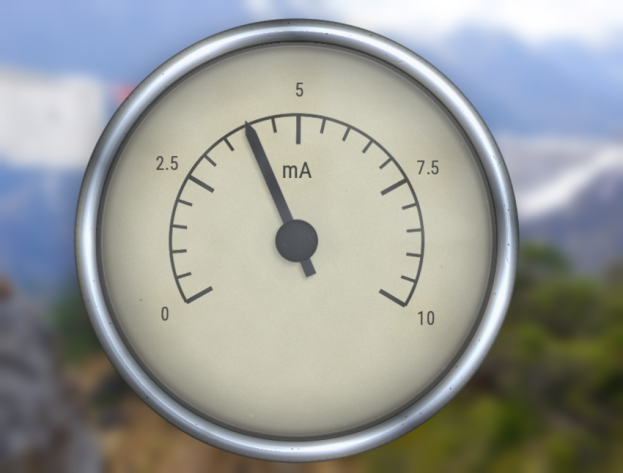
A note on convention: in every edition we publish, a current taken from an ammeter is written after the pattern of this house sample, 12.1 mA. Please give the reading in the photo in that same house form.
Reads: 4 mA
